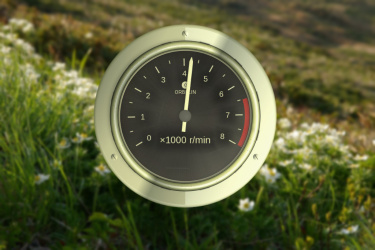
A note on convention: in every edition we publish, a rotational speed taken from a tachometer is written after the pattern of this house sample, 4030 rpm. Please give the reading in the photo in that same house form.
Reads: 4250 rpm
